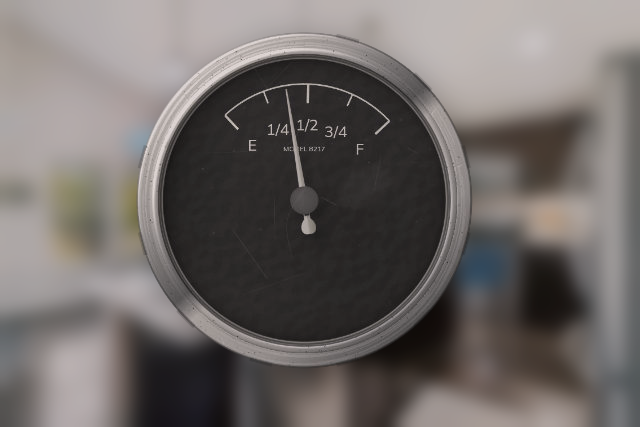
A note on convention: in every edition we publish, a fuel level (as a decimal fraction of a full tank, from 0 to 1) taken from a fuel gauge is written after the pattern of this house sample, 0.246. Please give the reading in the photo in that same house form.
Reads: 0.375
